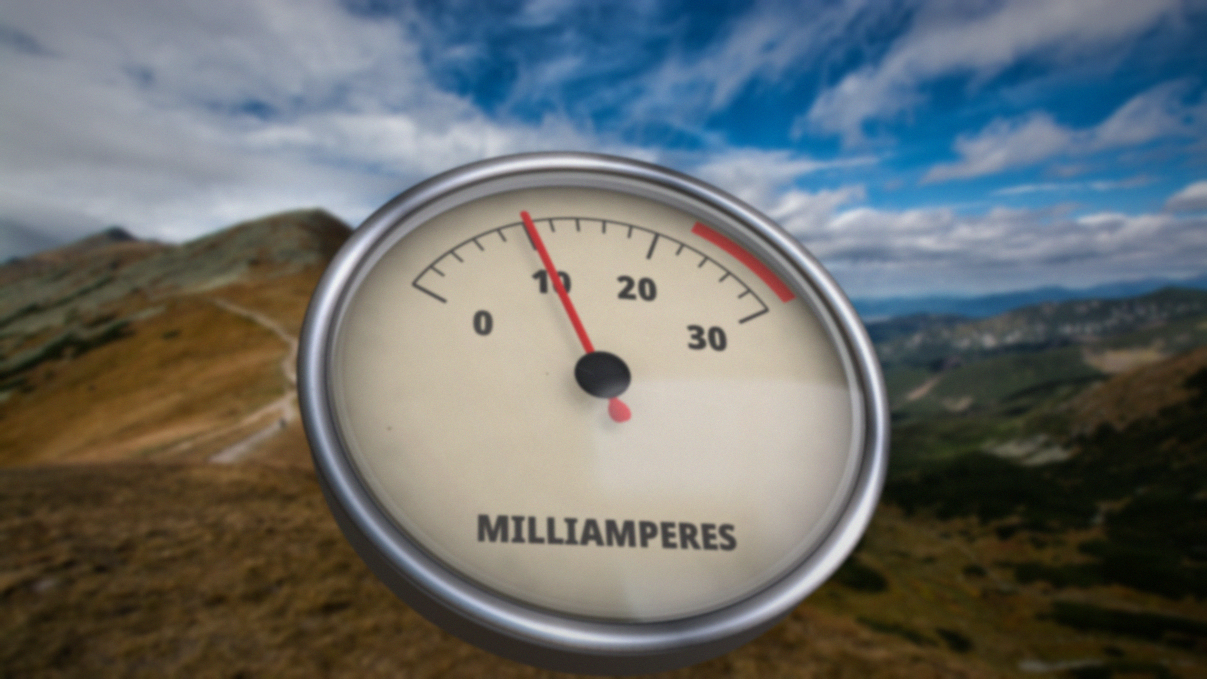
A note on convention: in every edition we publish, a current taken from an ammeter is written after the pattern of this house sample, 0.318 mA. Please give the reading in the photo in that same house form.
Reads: 10 mA
